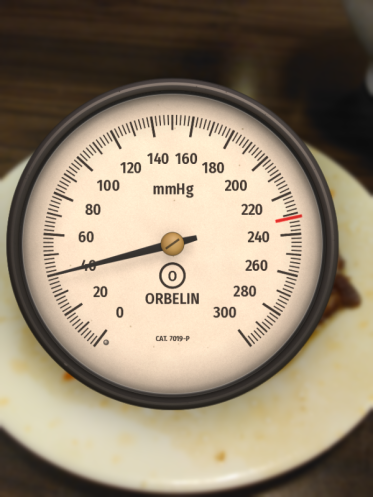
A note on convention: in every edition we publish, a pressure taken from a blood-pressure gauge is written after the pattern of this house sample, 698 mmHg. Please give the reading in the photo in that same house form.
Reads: 40 mmHg
